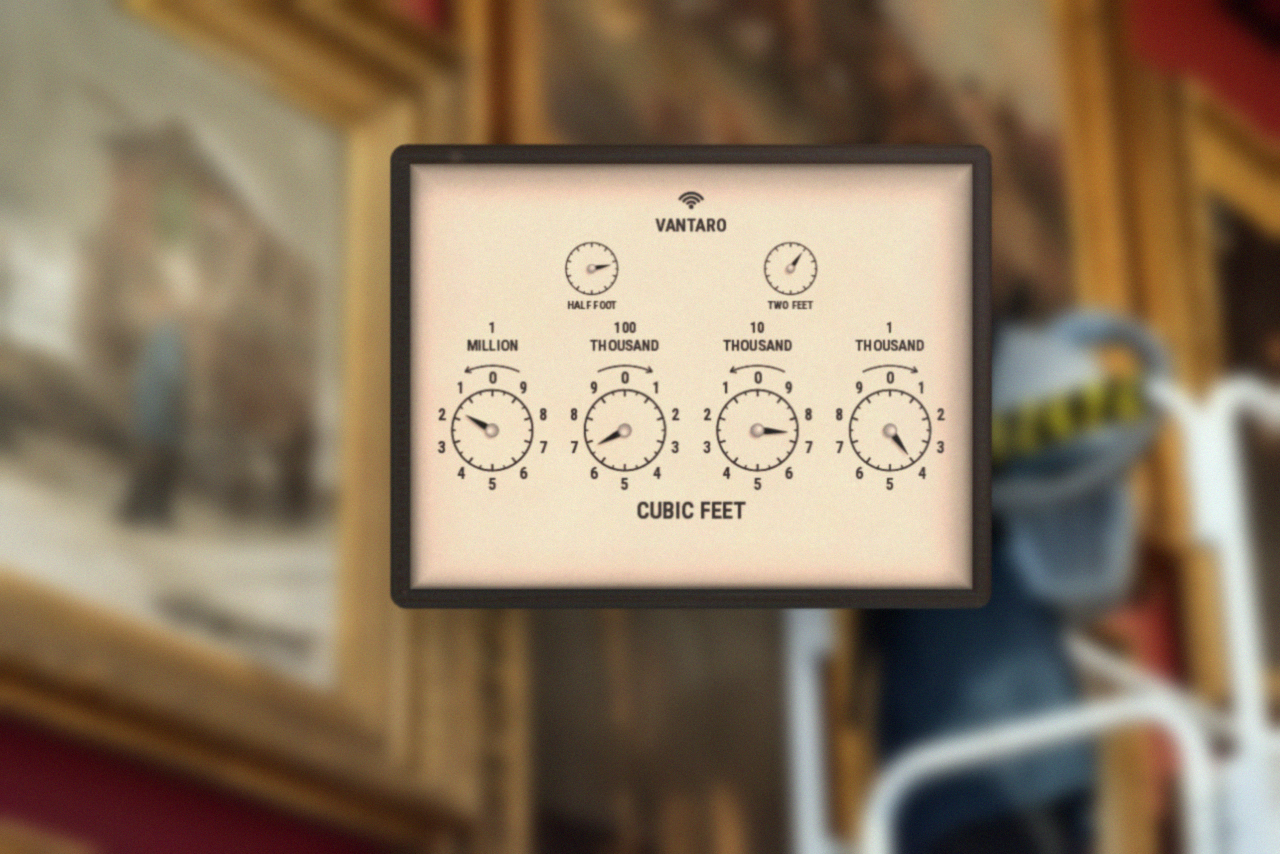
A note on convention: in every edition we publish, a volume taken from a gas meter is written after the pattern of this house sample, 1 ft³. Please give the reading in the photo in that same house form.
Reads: 167400 ft³
